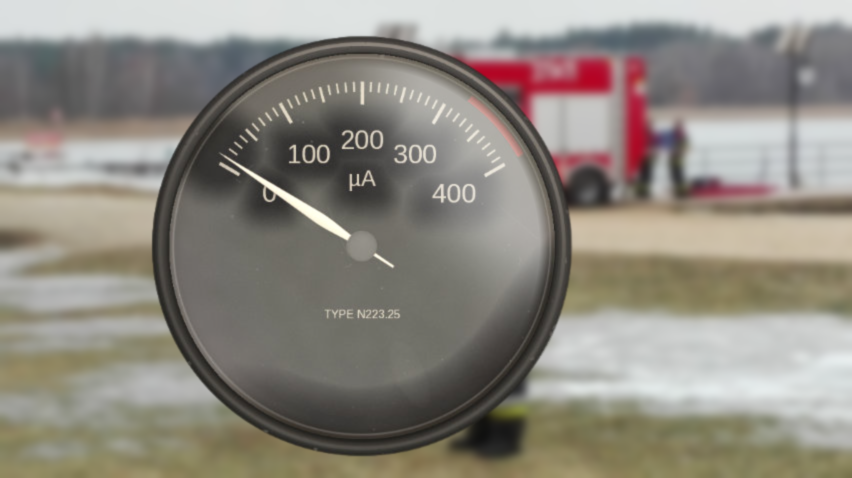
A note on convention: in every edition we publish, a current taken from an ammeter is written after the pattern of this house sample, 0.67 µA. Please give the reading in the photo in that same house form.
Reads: 10 µA
